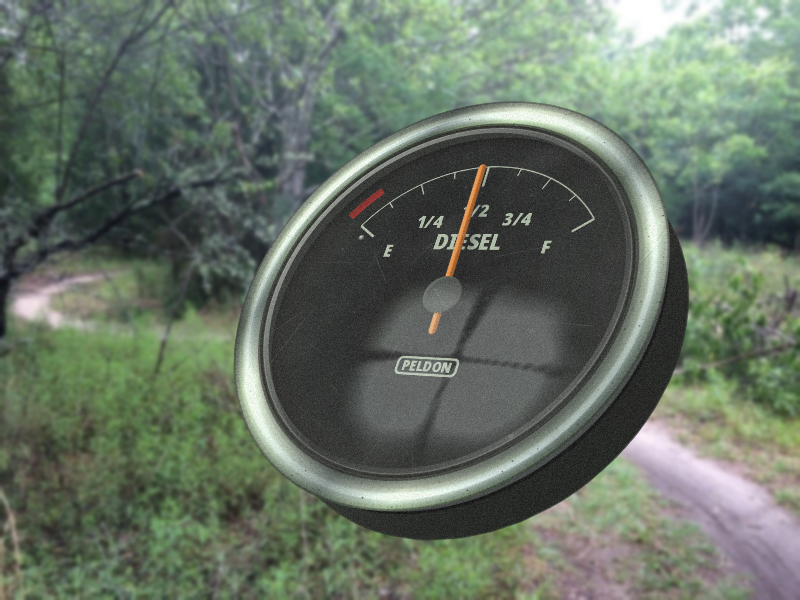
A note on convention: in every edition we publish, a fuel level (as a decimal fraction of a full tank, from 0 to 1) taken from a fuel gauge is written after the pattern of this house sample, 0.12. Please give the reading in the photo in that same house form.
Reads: 0.5
